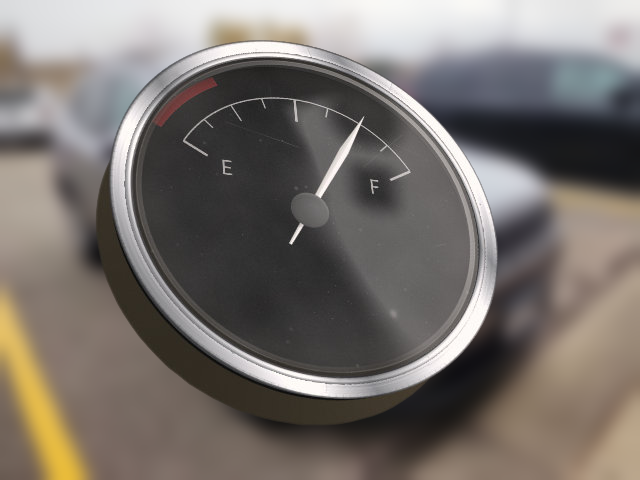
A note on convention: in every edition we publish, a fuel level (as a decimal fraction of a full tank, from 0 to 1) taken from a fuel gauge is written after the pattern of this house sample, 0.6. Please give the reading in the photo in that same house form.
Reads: 0.75
